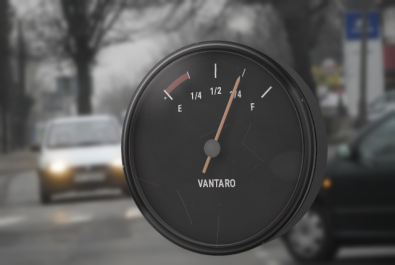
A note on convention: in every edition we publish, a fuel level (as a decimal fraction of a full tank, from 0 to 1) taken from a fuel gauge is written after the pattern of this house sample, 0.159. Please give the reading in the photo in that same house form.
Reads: 0.75
